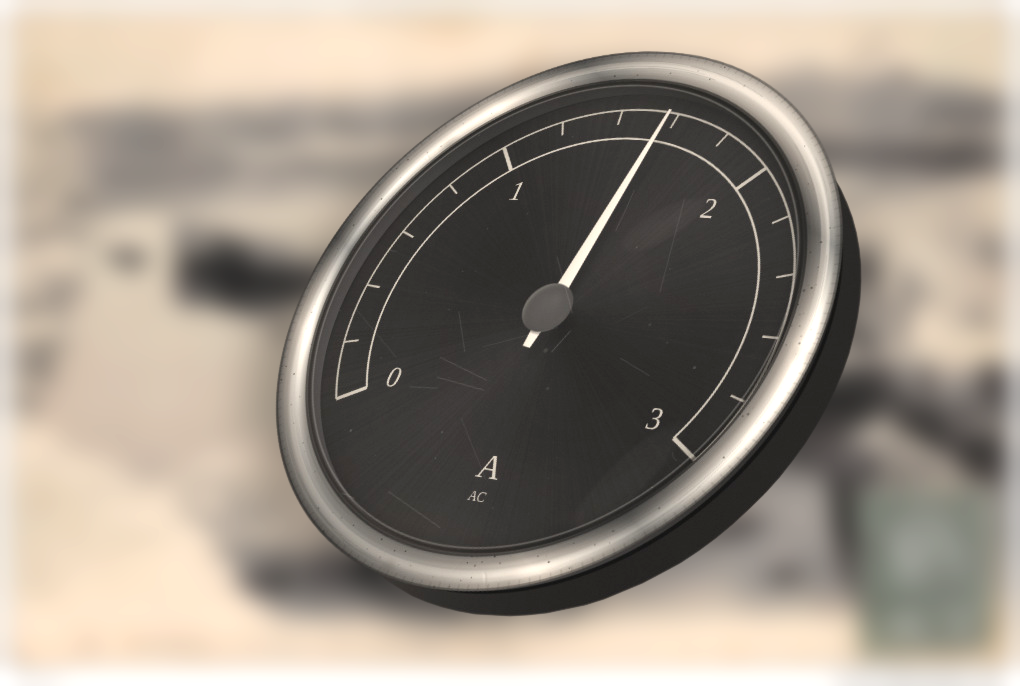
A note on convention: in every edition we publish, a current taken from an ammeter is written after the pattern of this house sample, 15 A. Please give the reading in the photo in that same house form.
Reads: 1.6 A
